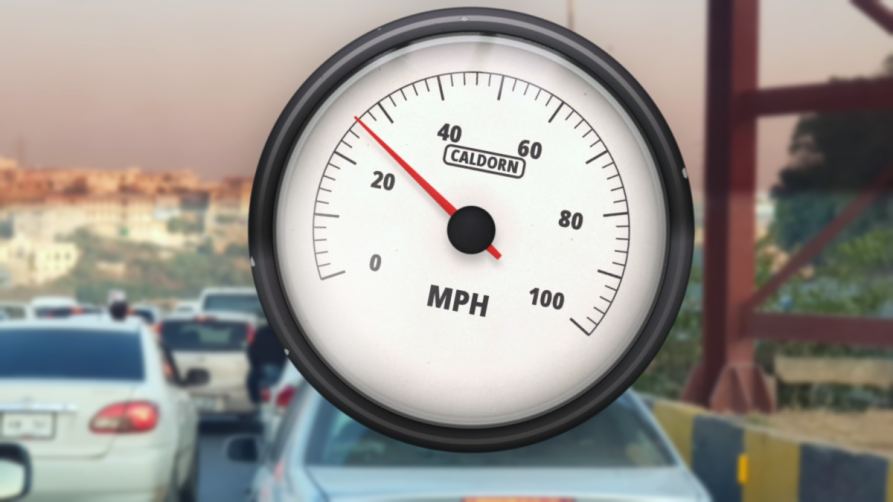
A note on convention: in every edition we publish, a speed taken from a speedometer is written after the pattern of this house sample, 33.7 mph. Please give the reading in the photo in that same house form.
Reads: 26 mph
